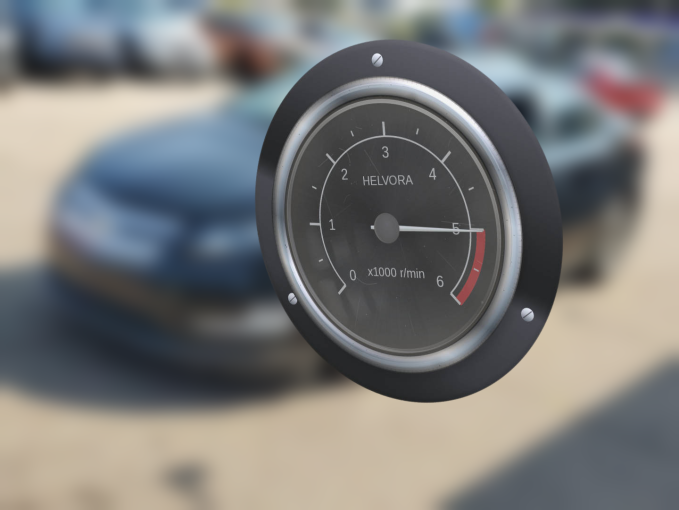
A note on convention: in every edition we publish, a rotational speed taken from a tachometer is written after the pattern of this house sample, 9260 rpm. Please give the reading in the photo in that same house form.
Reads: 5000 rpm
